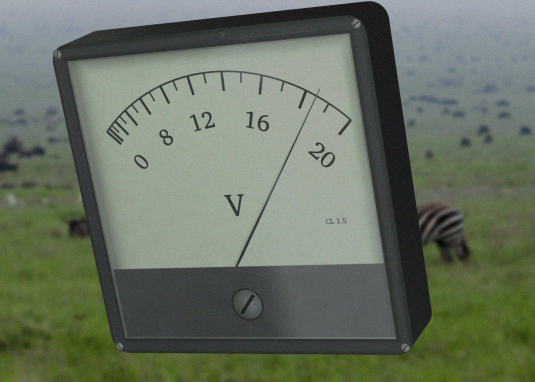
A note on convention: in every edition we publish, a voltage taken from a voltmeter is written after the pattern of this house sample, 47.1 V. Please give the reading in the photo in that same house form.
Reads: 18.5 V
